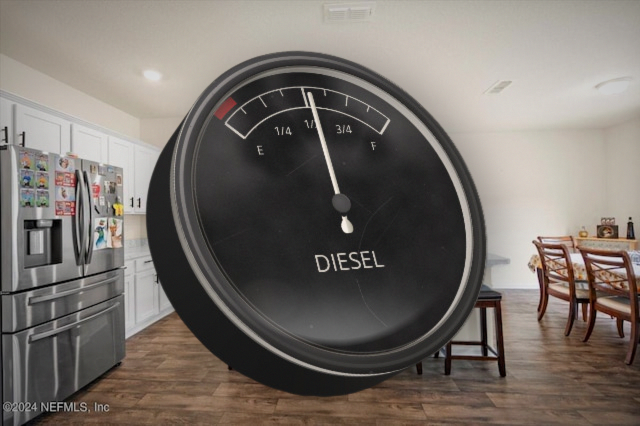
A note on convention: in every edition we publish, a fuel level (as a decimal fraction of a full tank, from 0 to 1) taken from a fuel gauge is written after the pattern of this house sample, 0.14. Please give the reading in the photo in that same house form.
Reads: 0.5
